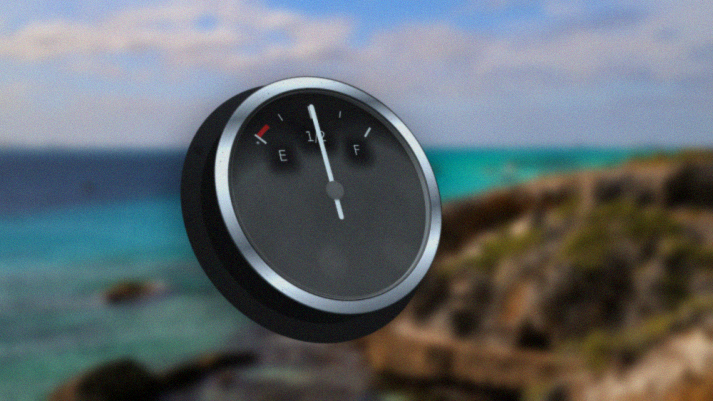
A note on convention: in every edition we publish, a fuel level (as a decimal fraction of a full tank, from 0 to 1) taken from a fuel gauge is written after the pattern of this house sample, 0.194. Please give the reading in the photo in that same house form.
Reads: 0.5
